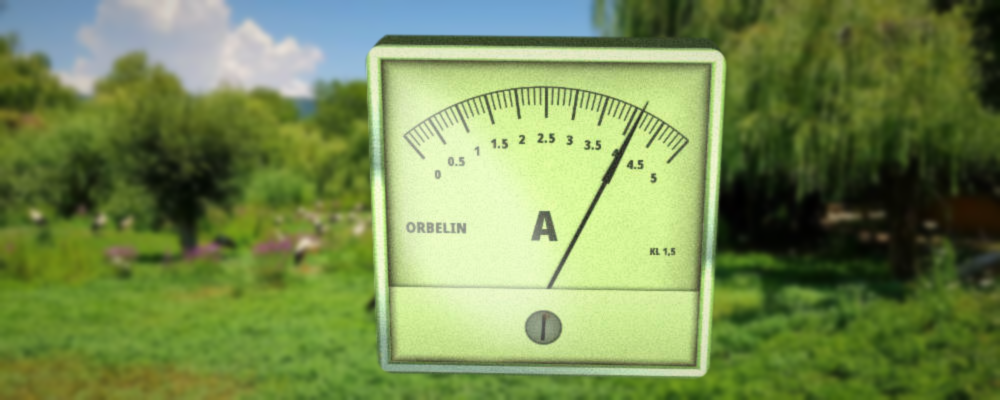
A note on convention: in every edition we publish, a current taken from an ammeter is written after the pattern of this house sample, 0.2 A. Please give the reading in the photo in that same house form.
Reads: 4.1 A
